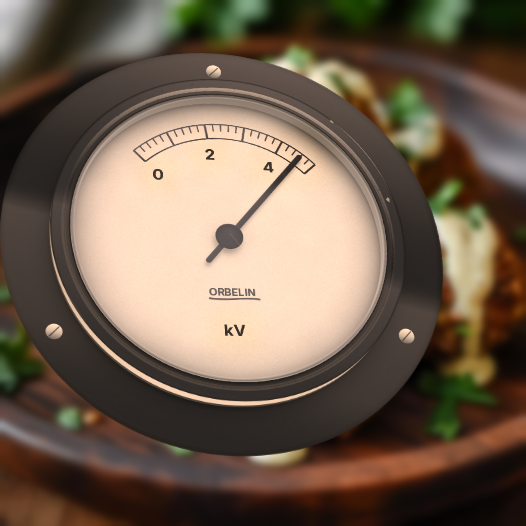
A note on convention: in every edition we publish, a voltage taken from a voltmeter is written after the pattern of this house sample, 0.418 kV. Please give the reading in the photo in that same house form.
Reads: 4.6 kV
